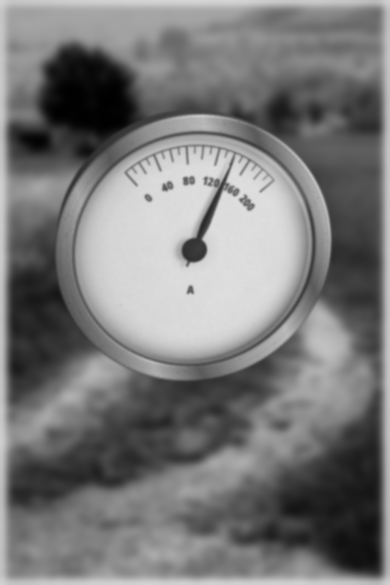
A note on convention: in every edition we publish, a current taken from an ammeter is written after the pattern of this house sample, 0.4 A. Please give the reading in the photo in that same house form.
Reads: 140 A
